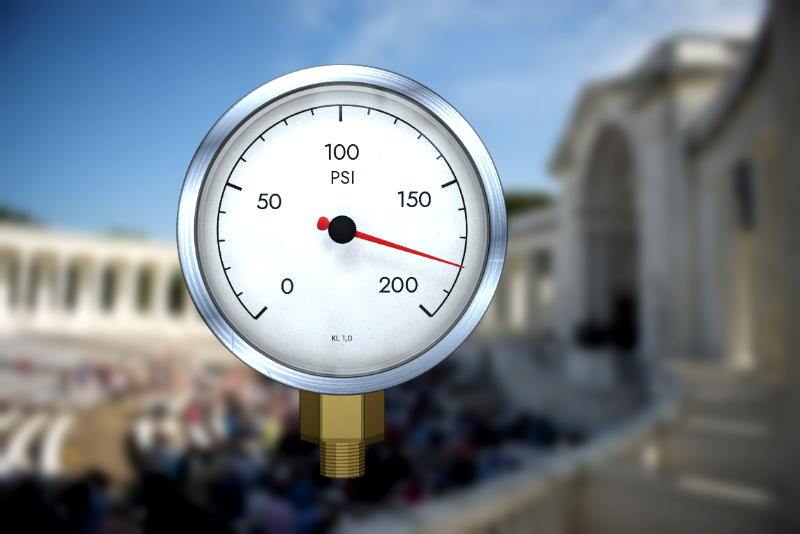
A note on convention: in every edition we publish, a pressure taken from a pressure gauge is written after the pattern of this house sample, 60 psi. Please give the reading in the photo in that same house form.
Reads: 180 psi
